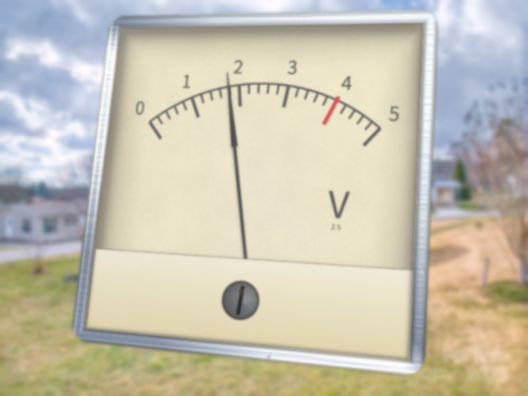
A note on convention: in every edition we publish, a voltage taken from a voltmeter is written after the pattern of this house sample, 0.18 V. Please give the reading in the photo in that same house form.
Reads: 1.8 V
